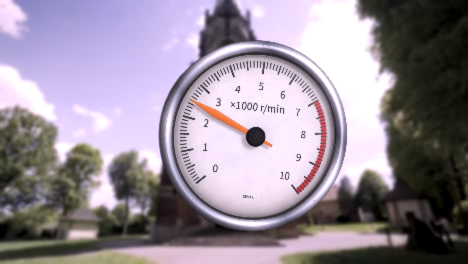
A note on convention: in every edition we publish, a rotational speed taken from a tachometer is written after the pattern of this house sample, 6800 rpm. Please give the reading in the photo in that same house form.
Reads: 2500 rpm
